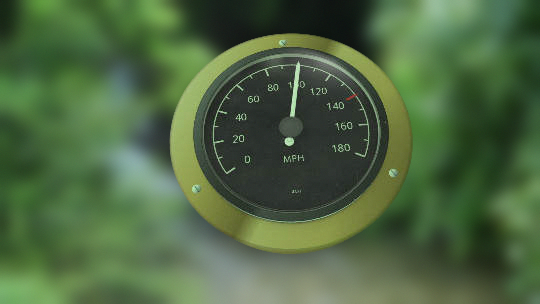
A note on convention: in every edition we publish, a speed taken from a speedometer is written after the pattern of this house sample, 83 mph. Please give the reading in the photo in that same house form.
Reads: 100 mph
